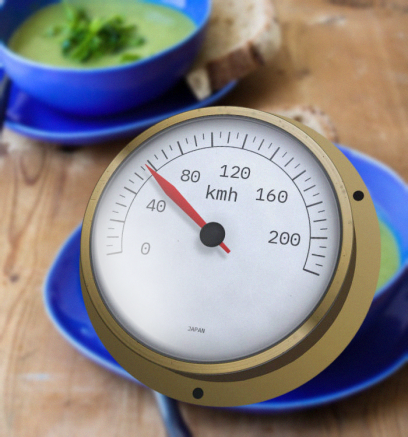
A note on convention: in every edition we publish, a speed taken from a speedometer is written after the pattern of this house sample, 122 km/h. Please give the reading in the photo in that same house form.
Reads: 57.5 km/h
